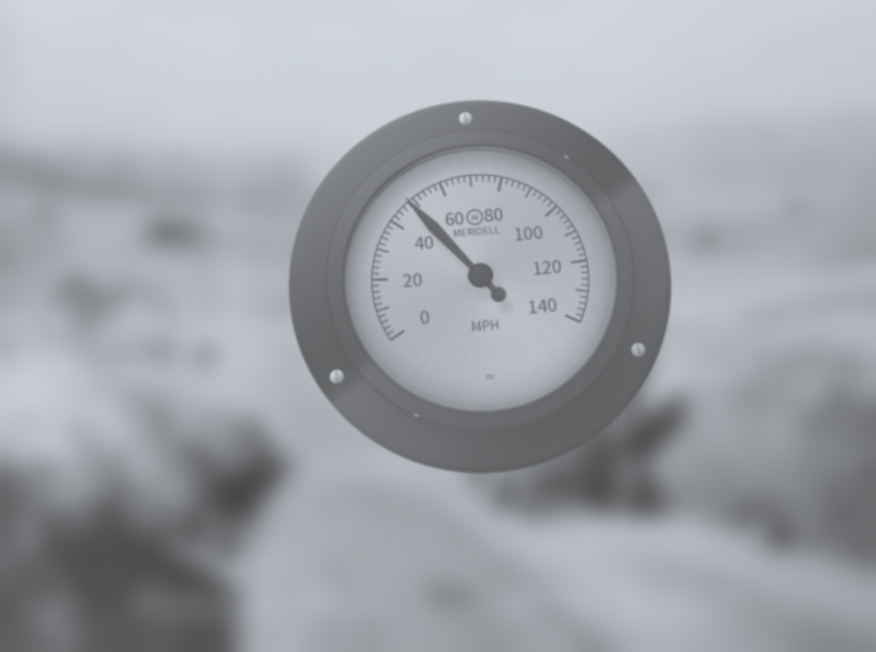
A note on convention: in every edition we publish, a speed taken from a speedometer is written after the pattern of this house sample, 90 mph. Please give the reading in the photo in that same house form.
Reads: 48 mph
